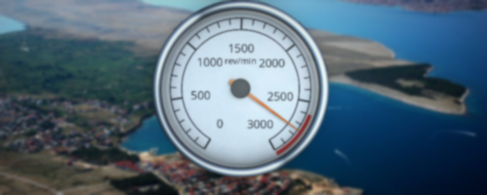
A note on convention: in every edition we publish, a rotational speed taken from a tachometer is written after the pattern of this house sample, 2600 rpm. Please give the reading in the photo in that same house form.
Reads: 2750 rpm
